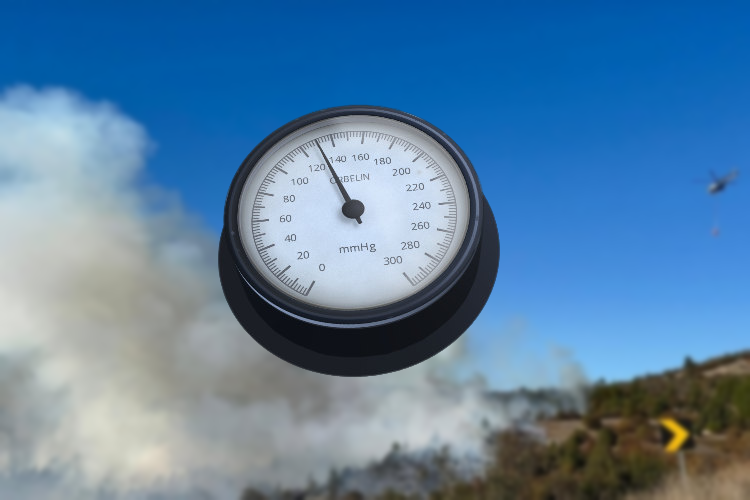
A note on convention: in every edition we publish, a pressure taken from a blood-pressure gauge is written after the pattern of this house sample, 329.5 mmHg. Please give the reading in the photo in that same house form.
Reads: 130 mmHg
